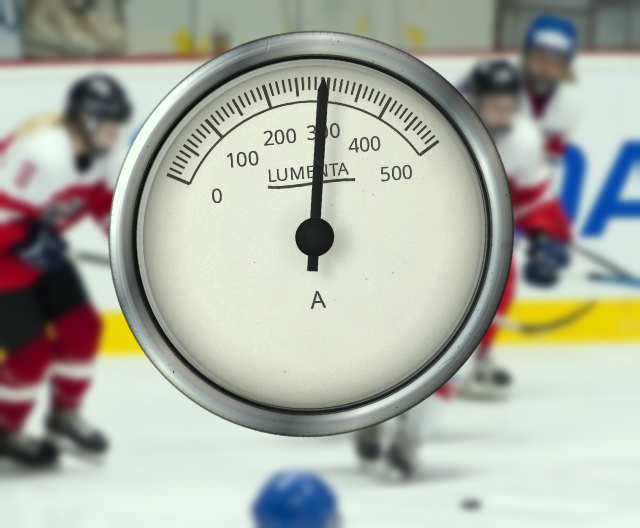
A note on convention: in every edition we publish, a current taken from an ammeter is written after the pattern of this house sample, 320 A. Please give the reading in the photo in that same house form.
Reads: 290 A
